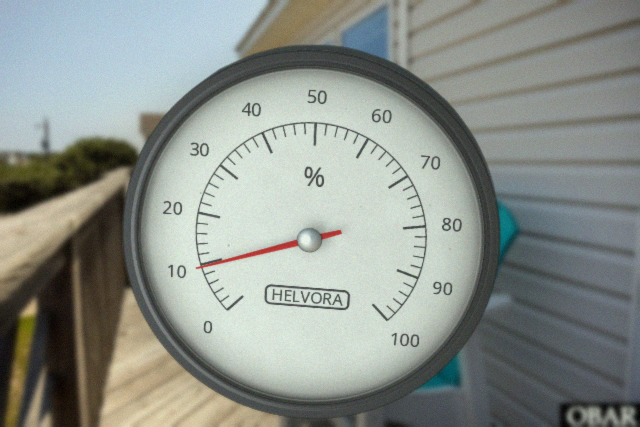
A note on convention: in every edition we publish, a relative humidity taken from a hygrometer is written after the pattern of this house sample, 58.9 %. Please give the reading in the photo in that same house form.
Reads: 10 %
